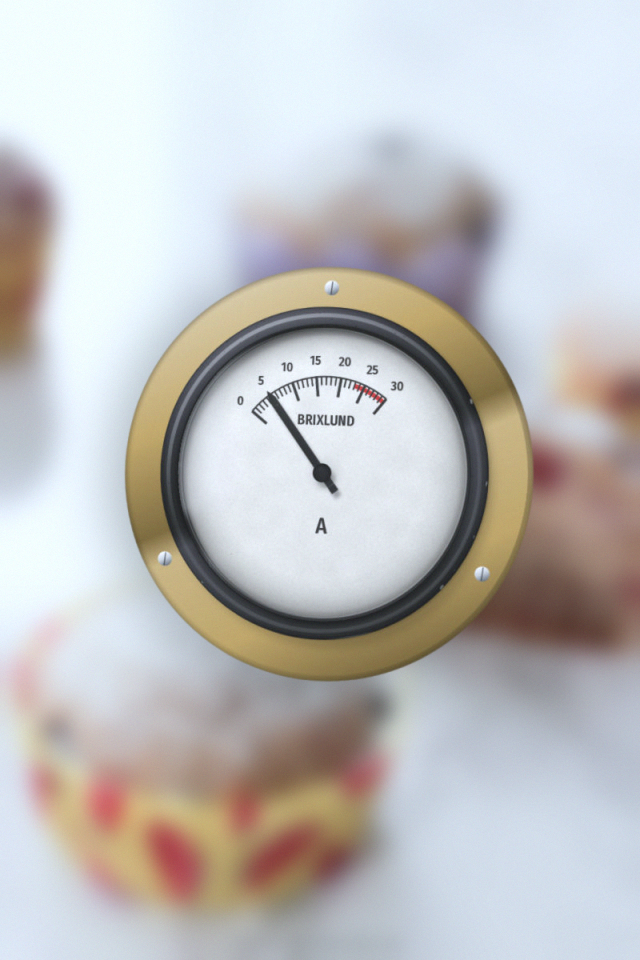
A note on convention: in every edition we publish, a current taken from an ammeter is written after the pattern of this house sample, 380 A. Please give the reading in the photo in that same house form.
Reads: 5 A
